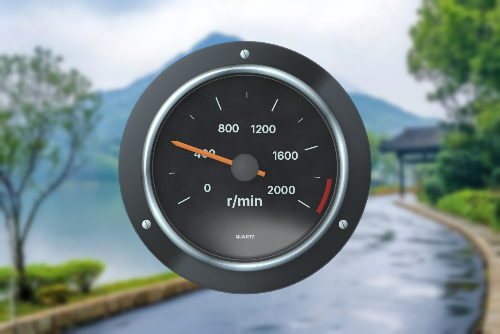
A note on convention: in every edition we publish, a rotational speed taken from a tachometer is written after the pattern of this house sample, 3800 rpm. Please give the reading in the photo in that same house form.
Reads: 400 rpm
